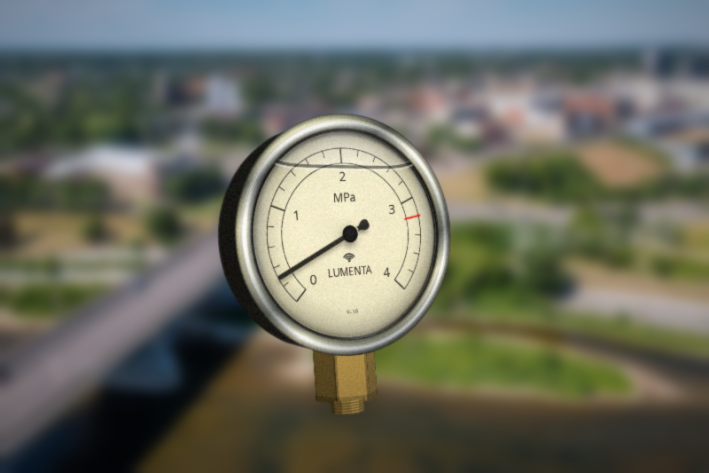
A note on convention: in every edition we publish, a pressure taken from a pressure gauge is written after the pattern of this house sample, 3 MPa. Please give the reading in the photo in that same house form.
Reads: 0.3 MPa
